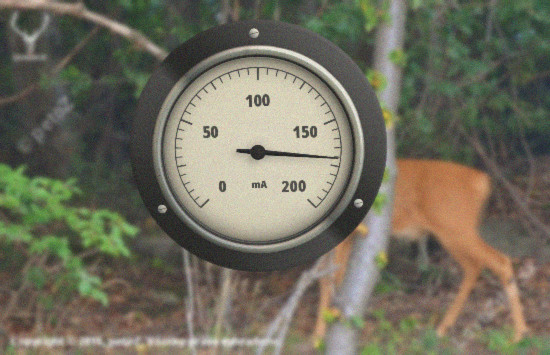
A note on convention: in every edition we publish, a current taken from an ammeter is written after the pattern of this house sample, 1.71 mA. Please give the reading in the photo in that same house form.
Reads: 170 mA
